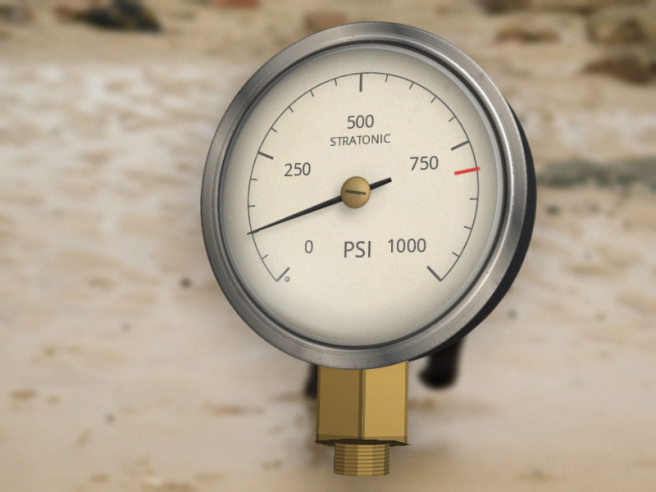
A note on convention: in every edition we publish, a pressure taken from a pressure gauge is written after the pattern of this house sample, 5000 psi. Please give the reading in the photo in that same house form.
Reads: 100 psi
